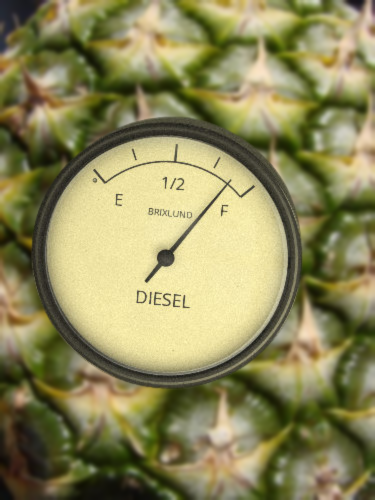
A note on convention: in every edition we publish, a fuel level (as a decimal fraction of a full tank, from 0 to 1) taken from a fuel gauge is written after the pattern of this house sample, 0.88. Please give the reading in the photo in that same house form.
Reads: 0.875
